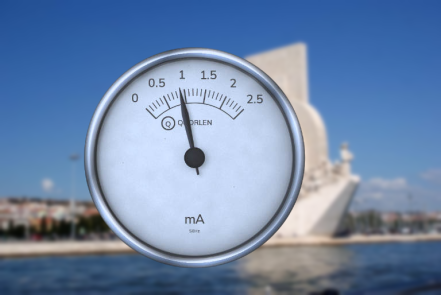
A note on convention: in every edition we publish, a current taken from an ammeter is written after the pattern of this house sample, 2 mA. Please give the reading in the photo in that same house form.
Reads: 0.9 mA
